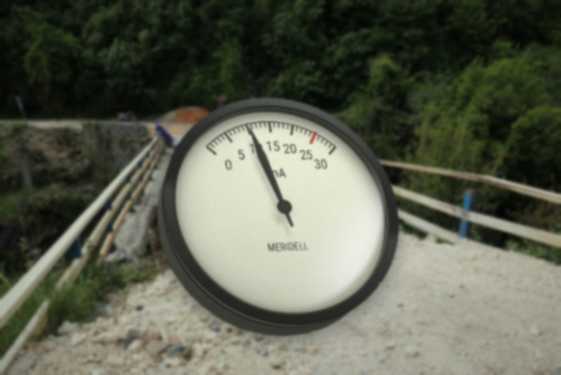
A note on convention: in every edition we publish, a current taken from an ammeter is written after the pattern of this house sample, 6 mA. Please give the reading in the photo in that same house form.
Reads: 10 mA
